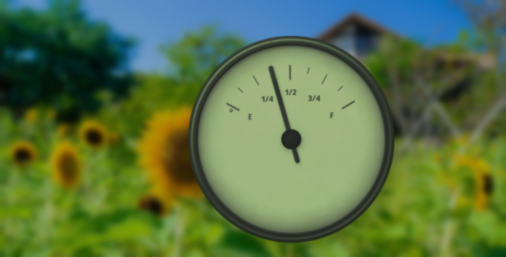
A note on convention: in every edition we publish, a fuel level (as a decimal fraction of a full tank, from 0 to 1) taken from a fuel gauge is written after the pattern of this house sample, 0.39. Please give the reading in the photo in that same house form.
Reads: 0.375
